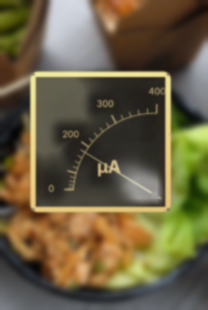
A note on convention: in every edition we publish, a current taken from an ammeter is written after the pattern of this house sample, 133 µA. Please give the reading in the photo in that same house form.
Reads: 180 µA
